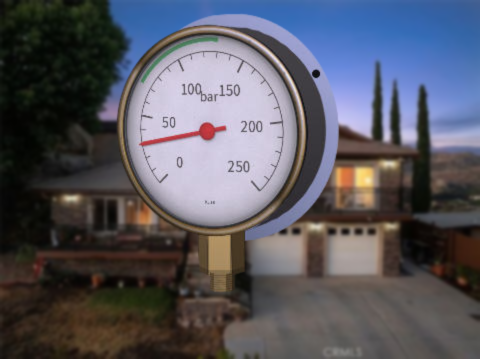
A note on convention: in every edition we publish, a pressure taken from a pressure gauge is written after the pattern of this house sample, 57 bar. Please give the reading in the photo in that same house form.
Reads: 30 bar
